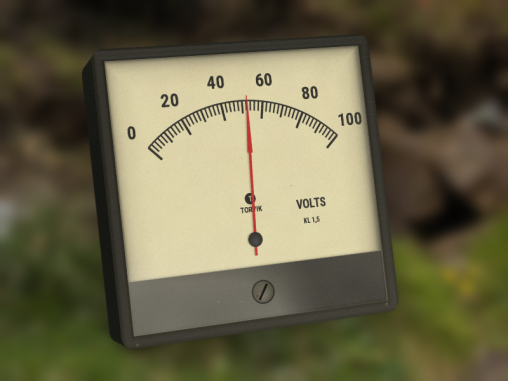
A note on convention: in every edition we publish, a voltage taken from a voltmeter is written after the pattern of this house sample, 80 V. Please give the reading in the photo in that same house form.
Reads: 52 V
